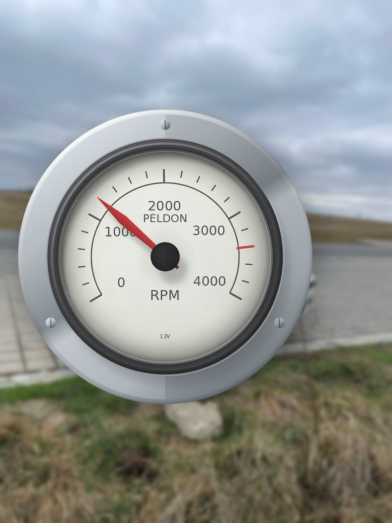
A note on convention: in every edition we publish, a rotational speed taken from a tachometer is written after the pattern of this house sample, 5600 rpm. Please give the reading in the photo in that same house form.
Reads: 1200 rpm
